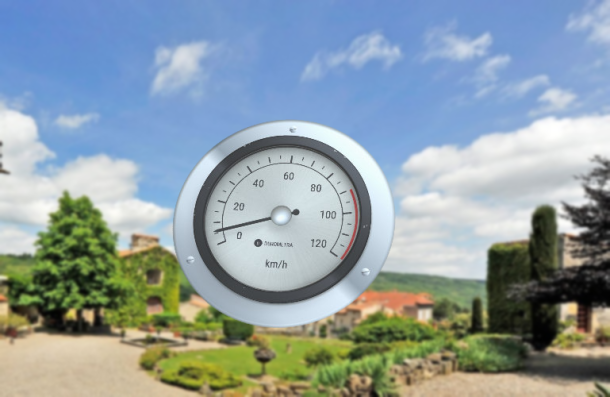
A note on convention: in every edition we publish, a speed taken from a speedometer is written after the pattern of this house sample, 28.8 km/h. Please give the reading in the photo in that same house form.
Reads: 5 km/h
